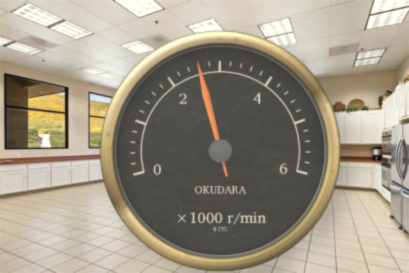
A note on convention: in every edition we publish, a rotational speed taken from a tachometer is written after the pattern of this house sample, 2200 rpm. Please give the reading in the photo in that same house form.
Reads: 2600 rpm
